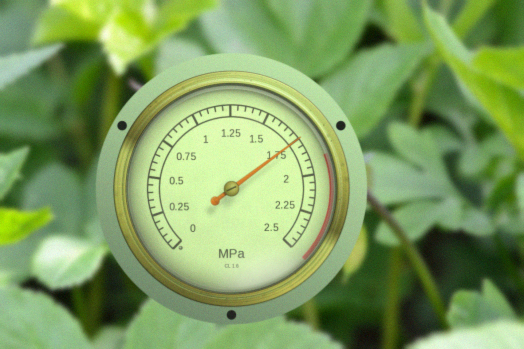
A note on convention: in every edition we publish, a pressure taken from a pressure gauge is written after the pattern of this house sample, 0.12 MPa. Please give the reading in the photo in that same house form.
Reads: 1.75 MPa
